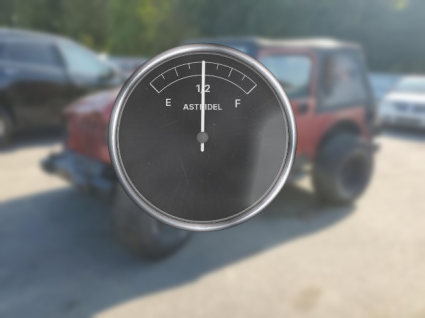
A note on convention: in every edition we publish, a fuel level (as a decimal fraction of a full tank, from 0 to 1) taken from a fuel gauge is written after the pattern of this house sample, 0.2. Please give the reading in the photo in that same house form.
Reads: 0.5
